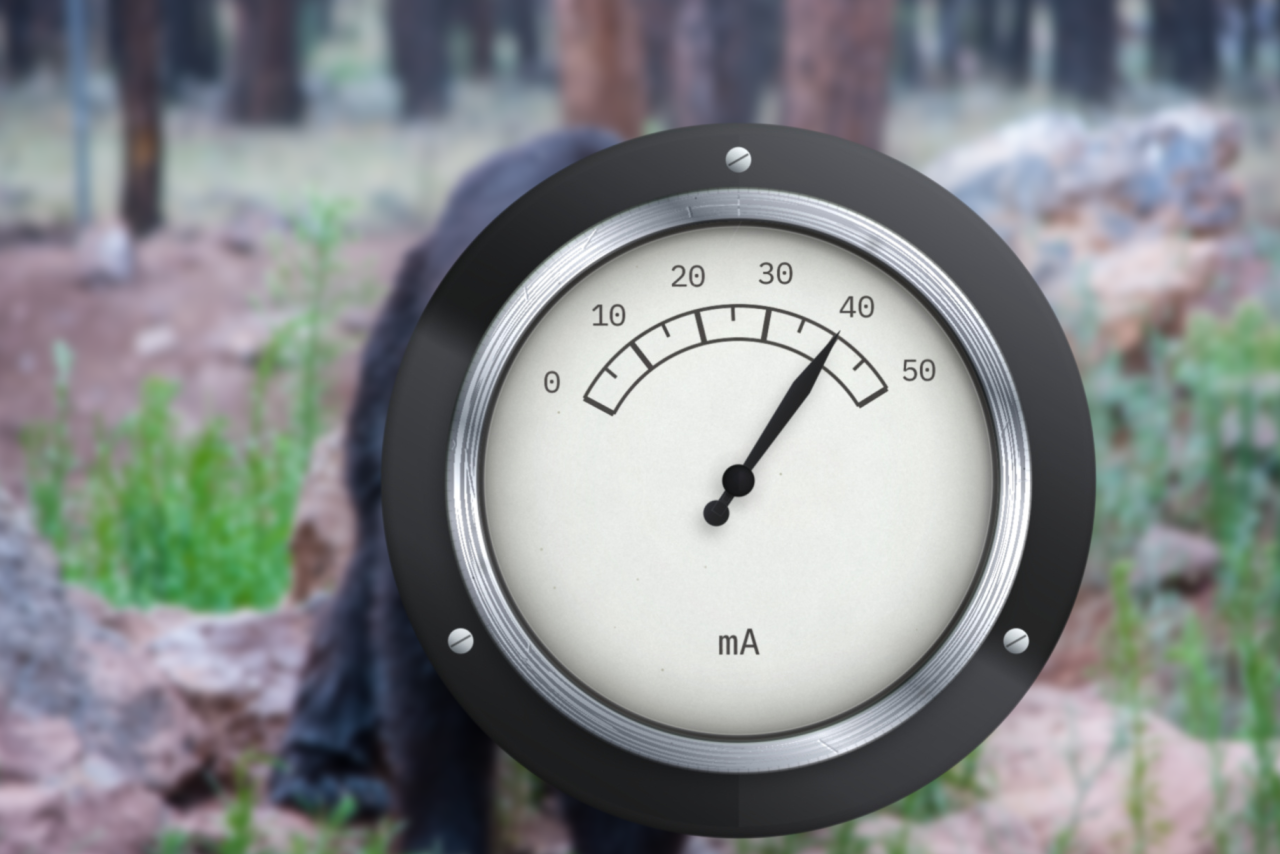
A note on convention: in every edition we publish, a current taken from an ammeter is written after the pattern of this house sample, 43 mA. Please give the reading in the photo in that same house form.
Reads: 40 mA
